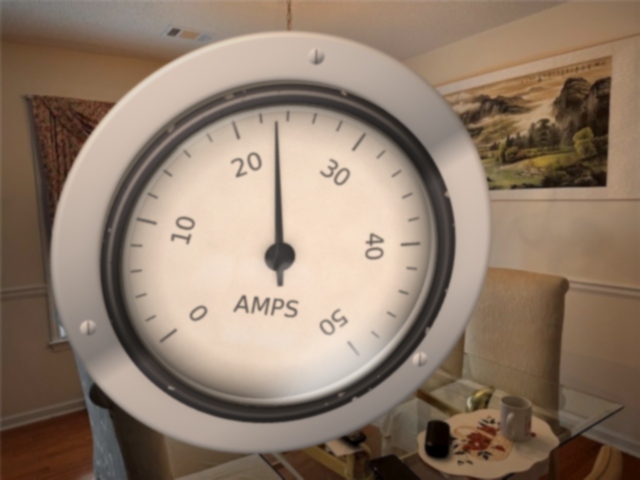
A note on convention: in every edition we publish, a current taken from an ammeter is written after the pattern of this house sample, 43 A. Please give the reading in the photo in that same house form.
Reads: 23 A
